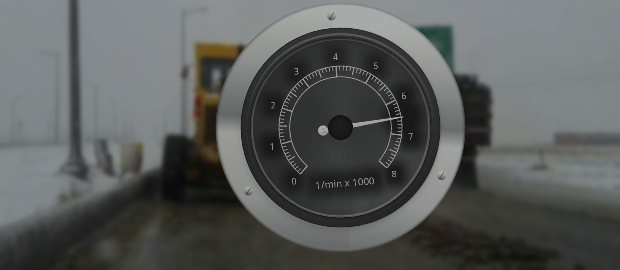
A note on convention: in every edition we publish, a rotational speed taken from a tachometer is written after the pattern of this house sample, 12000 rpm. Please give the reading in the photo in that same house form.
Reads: 6500 rpm
